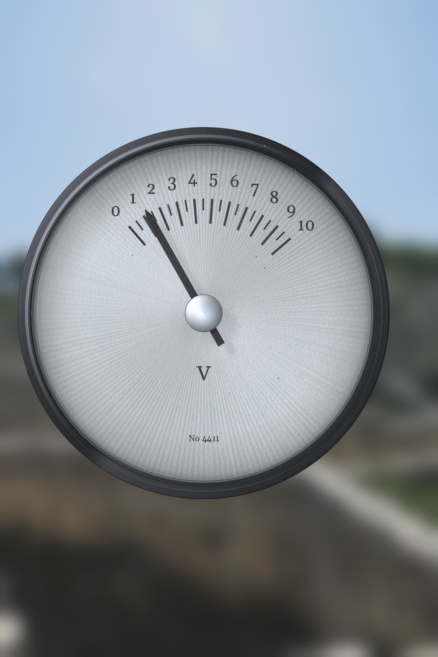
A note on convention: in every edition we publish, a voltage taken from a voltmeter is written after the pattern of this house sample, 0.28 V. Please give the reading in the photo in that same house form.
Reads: 1.25 V
